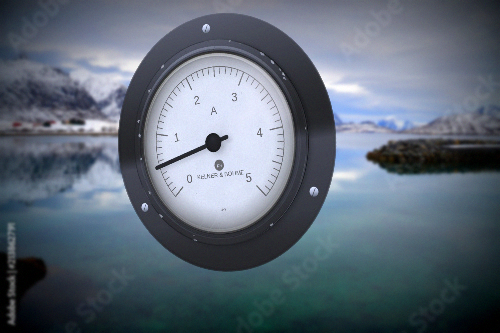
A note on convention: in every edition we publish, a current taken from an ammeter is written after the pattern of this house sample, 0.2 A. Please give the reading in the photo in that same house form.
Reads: 0.5 A
